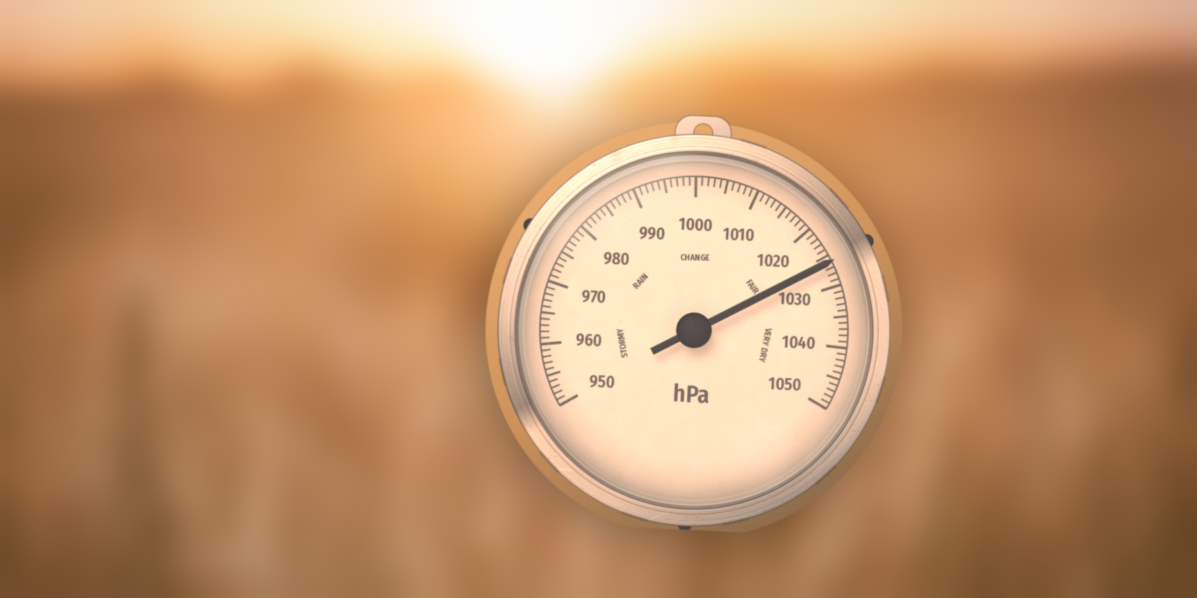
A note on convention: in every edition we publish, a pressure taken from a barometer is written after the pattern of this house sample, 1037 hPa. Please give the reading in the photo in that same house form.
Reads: 1026 hPa
